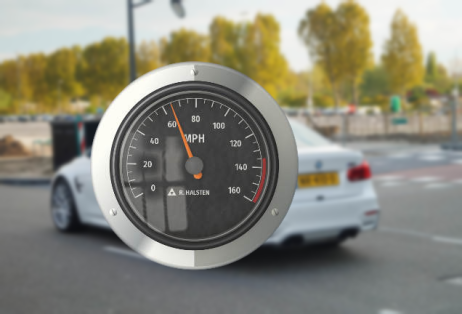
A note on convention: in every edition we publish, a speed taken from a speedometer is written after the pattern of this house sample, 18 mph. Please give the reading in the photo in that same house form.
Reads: 65 mph
